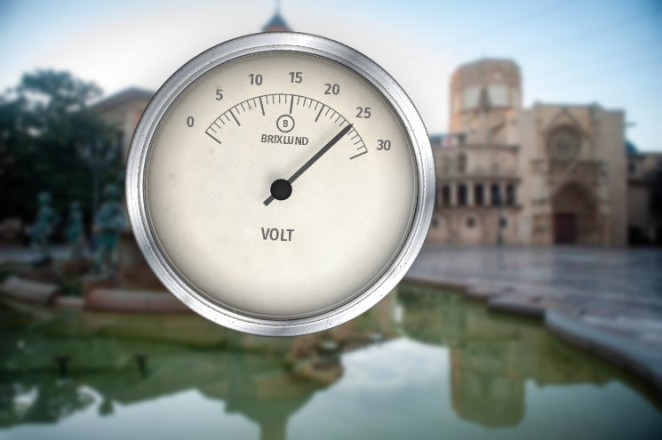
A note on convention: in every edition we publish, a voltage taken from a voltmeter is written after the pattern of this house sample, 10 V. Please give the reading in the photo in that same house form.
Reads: 25 V
